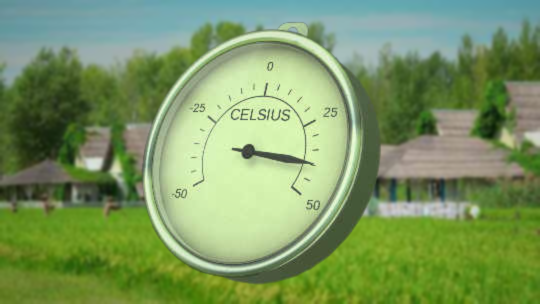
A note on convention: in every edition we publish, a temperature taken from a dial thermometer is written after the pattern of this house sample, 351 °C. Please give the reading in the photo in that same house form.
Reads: 40 °C
